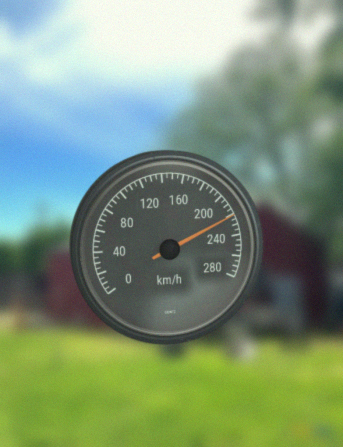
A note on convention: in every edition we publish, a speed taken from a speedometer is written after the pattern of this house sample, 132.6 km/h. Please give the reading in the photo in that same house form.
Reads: 220 km/h
